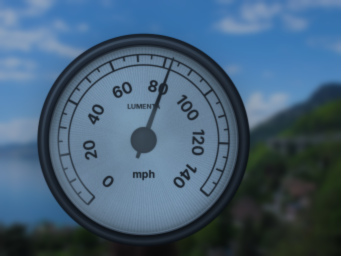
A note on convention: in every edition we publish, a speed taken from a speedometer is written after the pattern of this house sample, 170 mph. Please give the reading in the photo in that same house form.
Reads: 82.5 mph
